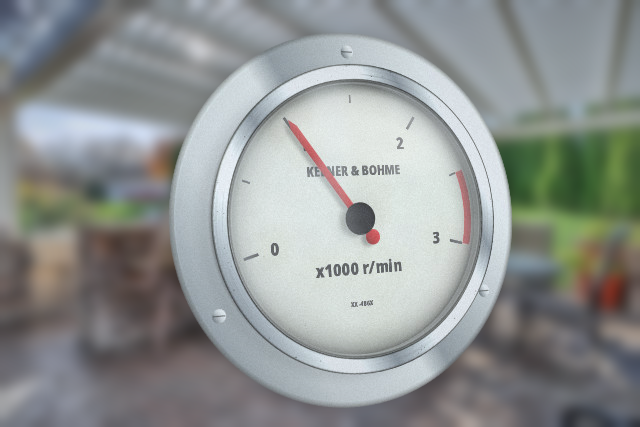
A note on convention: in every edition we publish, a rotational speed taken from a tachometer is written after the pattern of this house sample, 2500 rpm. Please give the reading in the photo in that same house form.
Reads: 1000 rpm
